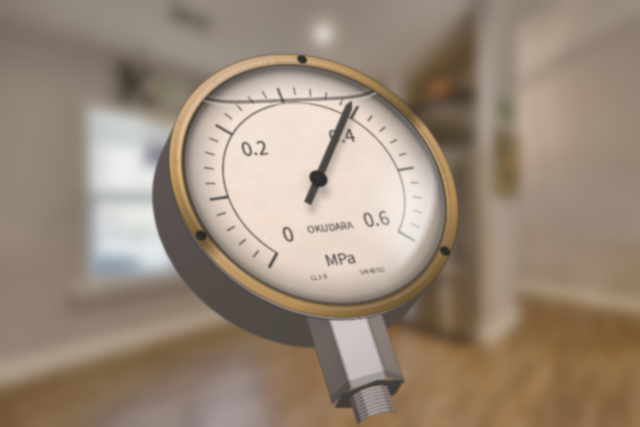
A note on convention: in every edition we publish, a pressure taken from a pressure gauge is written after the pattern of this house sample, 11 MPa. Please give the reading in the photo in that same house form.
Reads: 0.39 MPa
